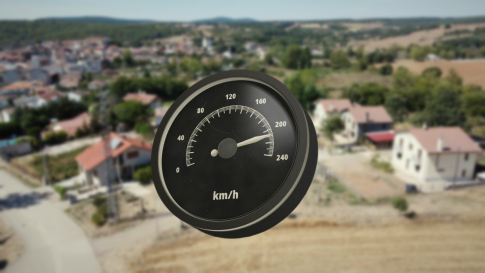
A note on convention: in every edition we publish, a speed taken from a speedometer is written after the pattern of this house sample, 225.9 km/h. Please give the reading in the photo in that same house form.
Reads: 210 km/h
